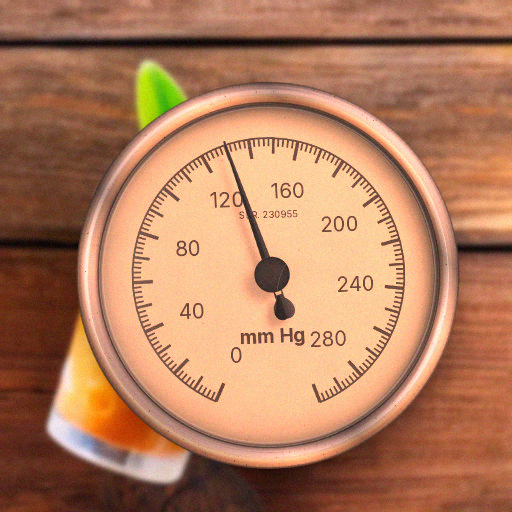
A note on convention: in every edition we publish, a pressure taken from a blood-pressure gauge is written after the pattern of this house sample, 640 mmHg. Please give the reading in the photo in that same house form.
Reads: 130 mmHg
